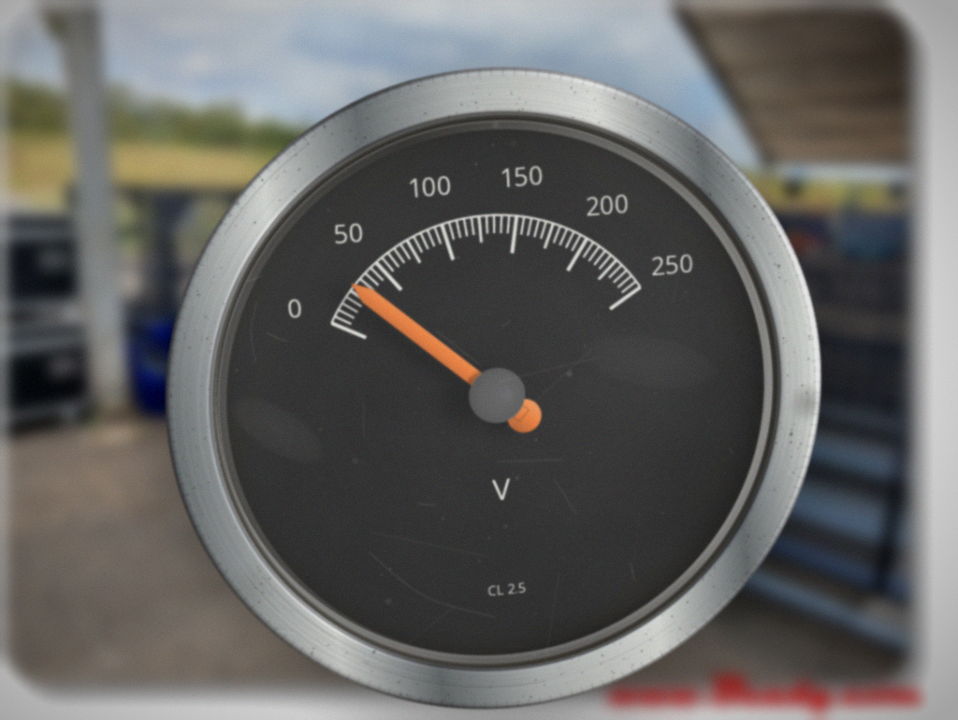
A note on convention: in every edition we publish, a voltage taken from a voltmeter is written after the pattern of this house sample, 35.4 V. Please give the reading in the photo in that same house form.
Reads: 30 V
